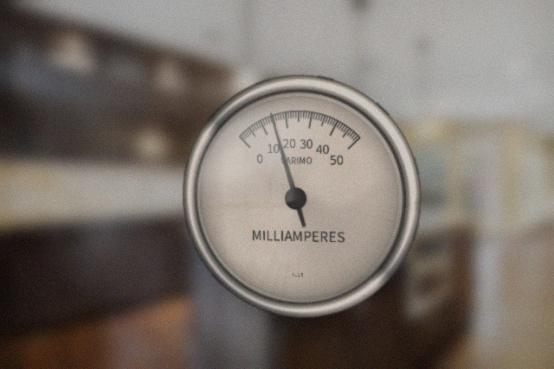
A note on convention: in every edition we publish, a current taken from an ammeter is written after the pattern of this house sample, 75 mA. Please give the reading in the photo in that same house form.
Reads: 15 mA
